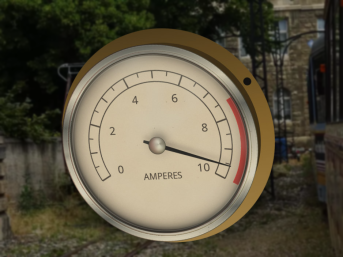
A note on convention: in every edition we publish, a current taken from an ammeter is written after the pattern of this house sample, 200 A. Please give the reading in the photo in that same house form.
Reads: 9.5 A
